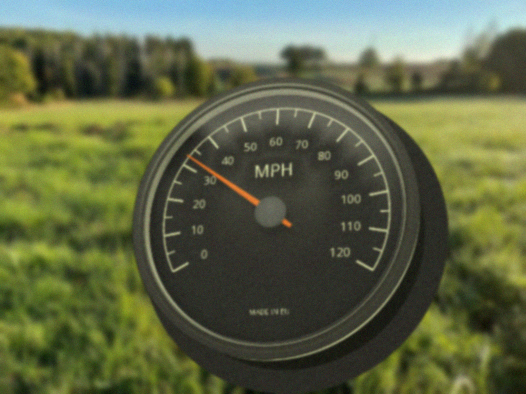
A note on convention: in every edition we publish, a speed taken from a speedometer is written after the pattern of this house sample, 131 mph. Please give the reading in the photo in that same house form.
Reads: 32.5 mph
